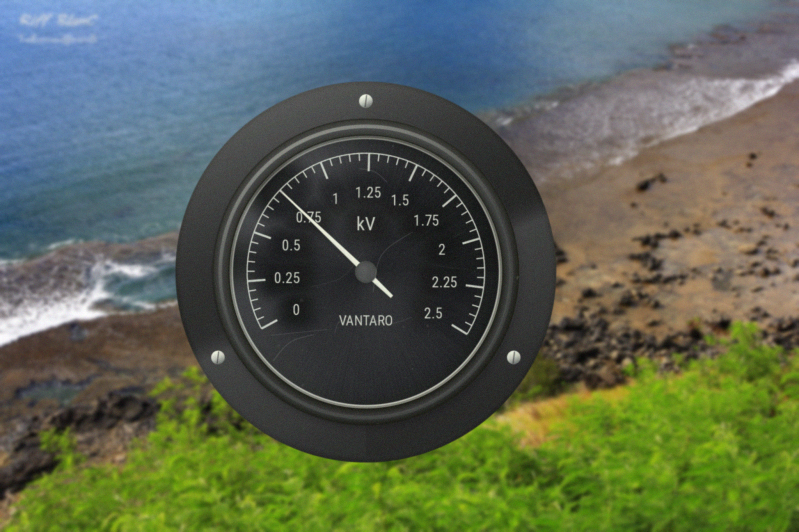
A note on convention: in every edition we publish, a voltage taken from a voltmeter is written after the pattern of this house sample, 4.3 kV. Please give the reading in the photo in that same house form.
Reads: 0.75 kV
